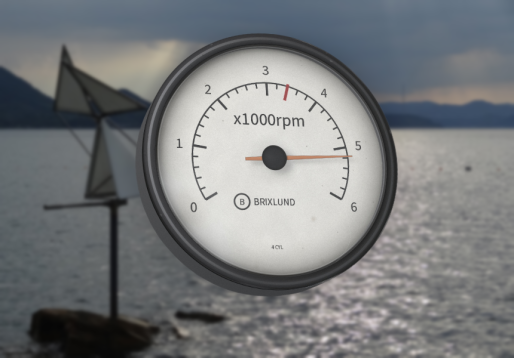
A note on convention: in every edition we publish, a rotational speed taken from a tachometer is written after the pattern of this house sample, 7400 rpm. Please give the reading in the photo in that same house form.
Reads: 5200 rpm
